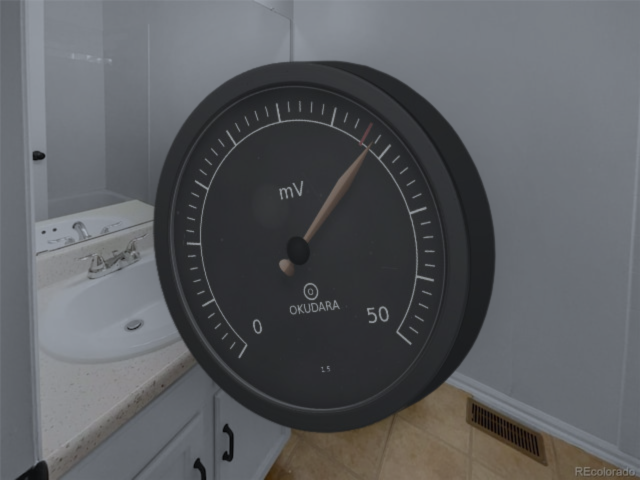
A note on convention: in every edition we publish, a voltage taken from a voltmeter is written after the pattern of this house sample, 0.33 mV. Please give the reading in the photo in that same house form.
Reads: 34 mV
